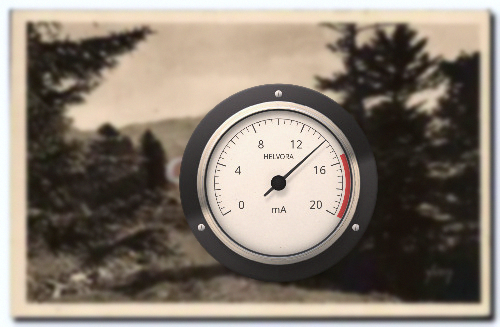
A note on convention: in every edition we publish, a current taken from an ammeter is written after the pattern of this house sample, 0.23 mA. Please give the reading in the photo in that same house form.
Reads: 14 mA
